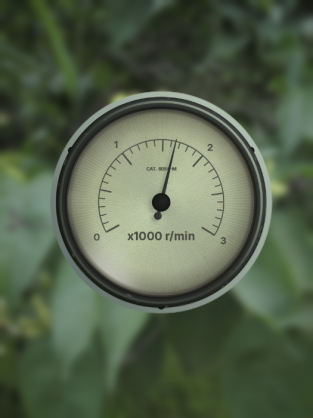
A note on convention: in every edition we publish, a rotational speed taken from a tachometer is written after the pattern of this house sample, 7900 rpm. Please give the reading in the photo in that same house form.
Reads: 1650 rpm
